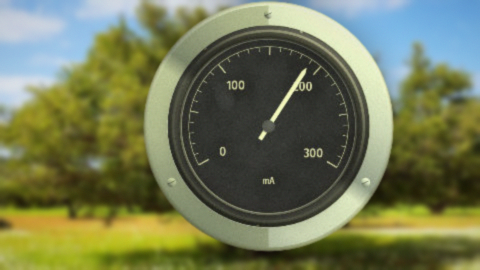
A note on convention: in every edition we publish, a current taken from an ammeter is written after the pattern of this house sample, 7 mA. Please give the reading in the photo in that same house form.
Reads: 190 mA
